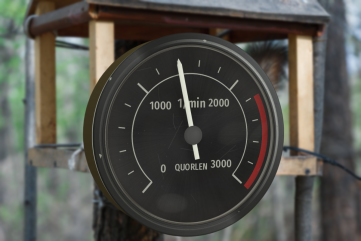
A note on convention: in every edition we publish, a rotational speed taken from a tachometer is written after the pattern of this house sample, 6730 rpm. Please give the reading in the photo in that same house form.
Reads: 1400 rpm
